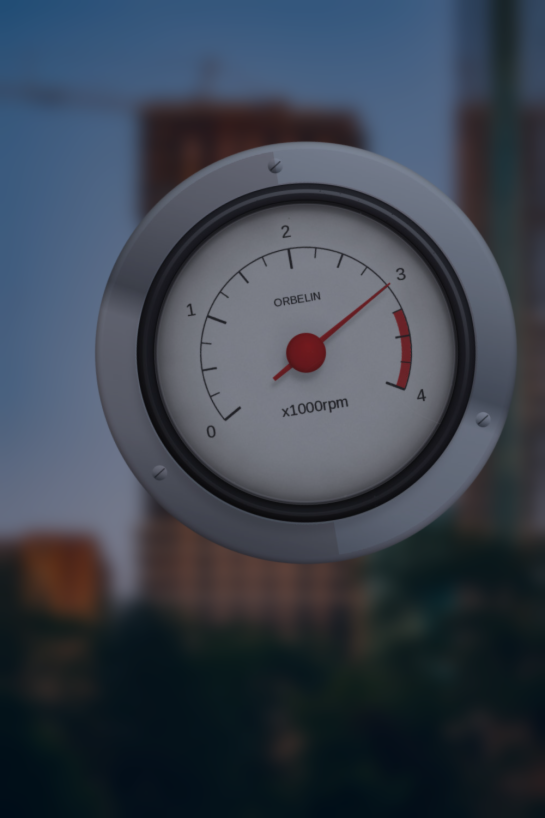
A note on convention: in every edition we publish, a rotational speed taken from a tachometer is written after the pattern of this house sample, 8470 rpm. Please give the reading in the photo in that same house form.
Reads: 3000 rpm
